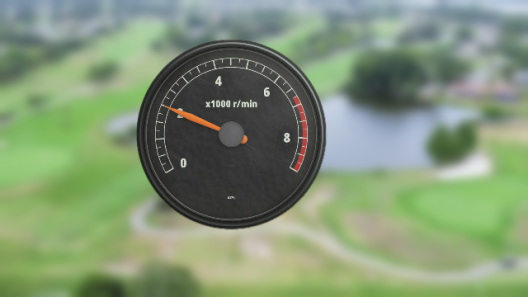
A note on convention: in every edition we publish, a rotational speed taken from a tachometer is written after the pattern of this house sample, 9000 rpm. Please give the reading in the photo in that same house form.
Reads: 2000 rpm
